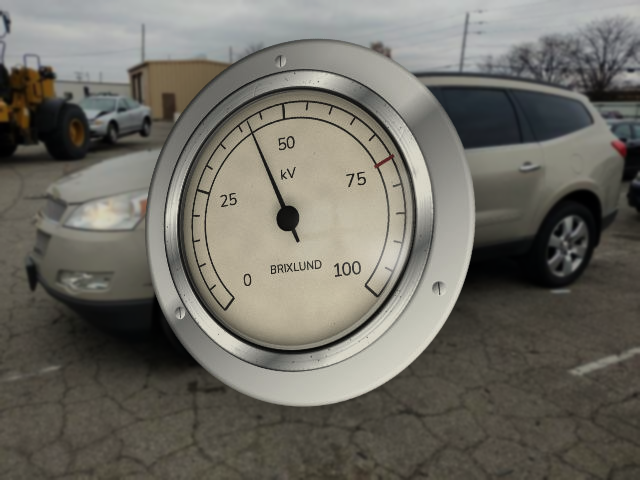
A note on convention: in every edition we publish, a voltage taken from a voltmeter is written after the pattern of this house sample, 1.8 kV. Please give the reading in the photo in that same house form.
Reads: 42.5 kV
